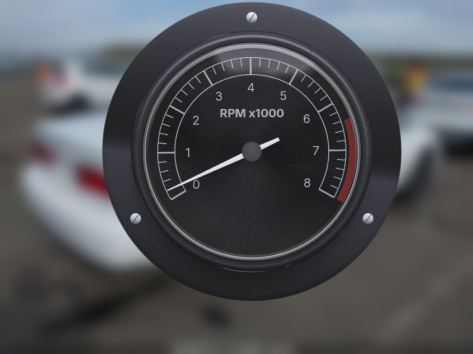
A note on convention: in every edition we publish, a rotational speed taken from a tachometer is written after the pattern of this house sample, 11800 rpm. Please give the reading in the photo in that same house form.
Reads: 200 rpm
